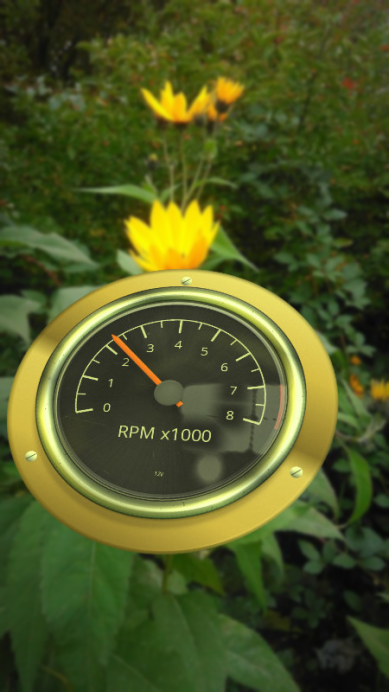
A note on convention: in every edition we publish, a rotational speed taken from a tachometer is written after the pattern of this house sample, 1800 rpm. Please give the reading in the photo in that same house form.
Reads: 2250 rpm
